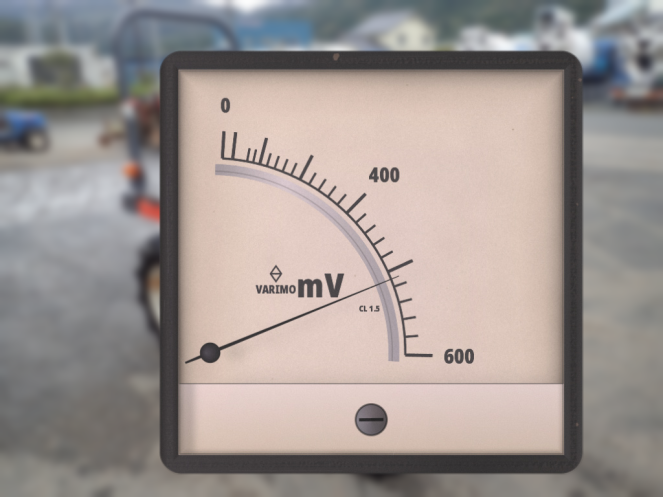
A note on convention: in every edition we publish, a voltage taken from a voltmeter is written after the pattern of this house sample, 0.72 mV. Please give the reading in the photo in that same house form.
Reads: 510 mV
